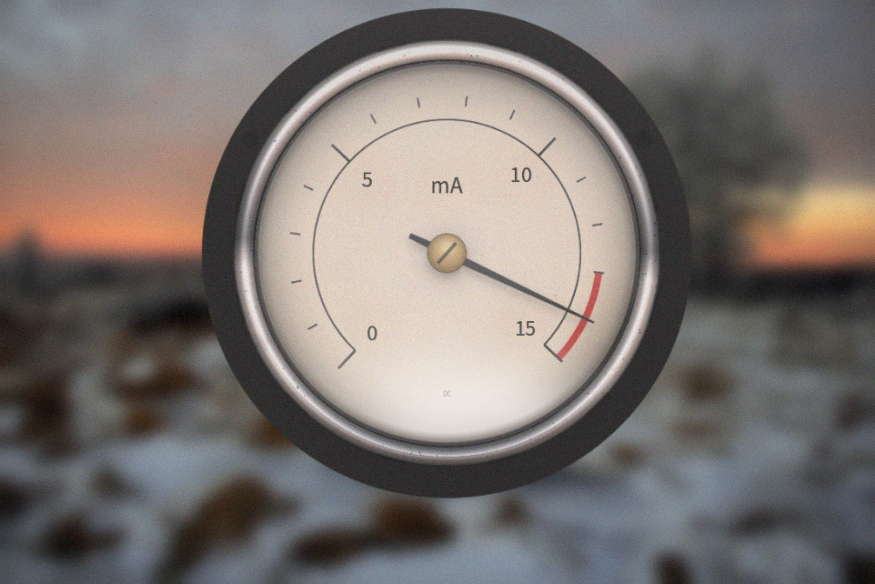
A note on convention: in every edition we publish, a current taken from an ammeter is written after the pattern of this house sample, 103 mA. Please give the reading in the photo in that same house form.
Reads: 14 mA
